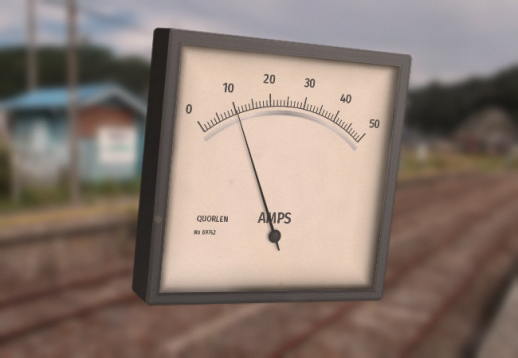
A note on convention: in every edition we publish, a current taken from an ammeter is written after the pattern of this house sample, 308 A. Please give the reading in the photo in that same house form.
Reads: 10 A
